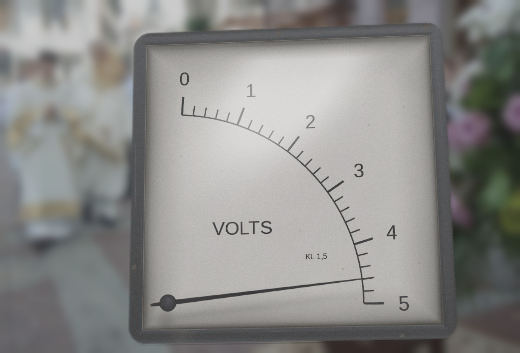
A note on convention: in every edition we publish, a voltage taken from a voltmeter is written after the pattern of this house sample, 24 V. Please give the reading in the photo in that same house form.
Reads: 4.6 V
